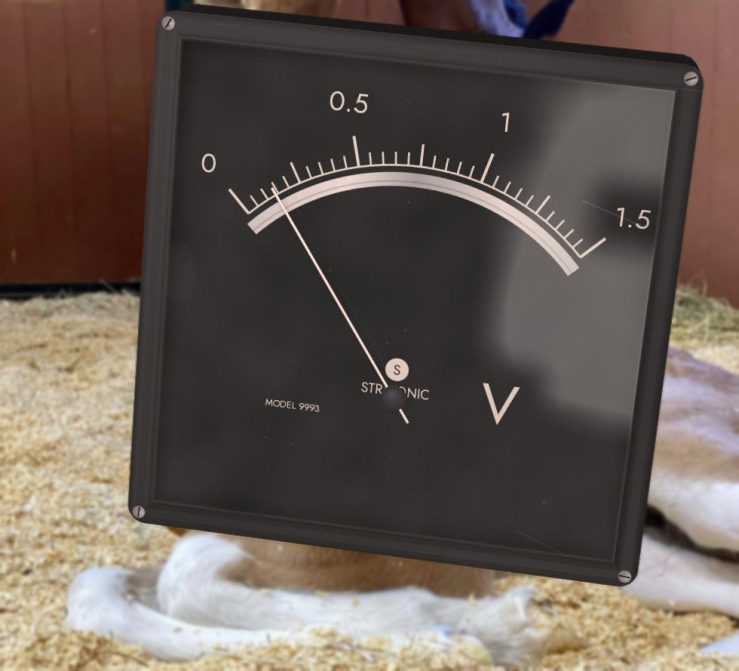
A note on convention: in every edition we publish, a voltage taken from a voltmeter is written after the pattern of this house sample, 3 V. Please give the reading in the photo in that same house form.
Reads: 0.15 V
